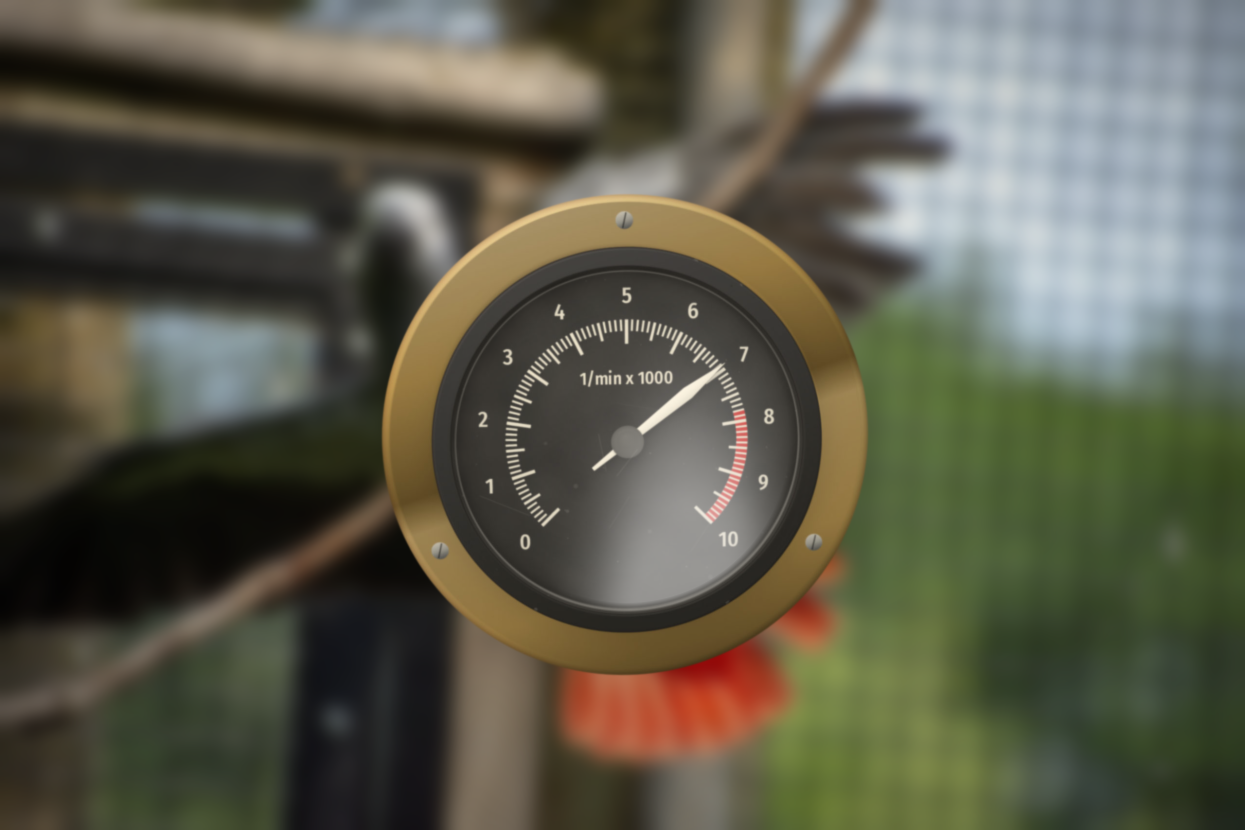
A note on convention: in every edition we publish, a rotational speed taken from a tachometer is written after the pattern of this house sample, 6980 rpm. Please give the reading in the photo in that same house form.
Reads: 6900 rpm
